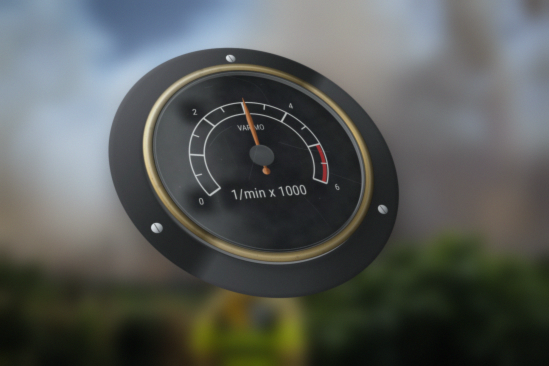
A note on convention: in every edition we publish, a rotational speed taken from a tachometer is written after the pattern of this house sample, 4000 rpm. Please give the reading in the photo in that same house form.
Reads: 3000 rpm
